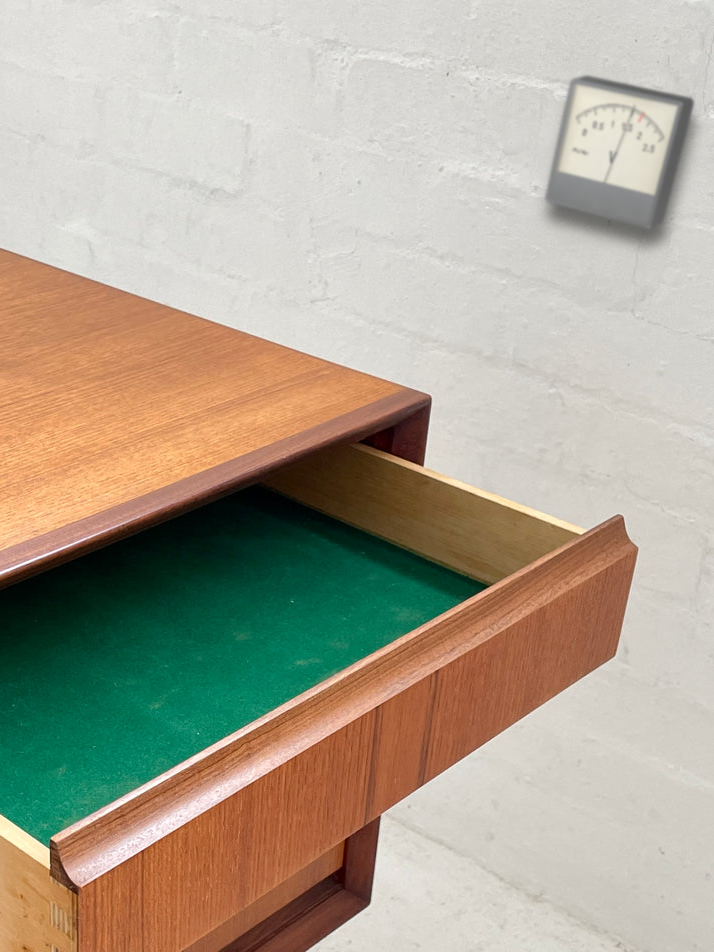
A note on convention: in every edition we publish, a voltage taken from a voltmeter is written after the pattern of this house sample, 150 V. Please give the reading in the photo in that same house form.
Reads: 1.5 V
